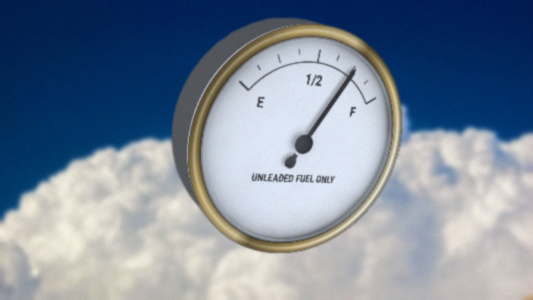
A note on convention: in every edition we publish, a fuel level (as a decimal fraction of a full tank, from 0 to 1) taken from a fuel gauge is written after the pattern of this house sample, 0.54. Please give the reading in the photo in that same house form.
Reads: 0.75
